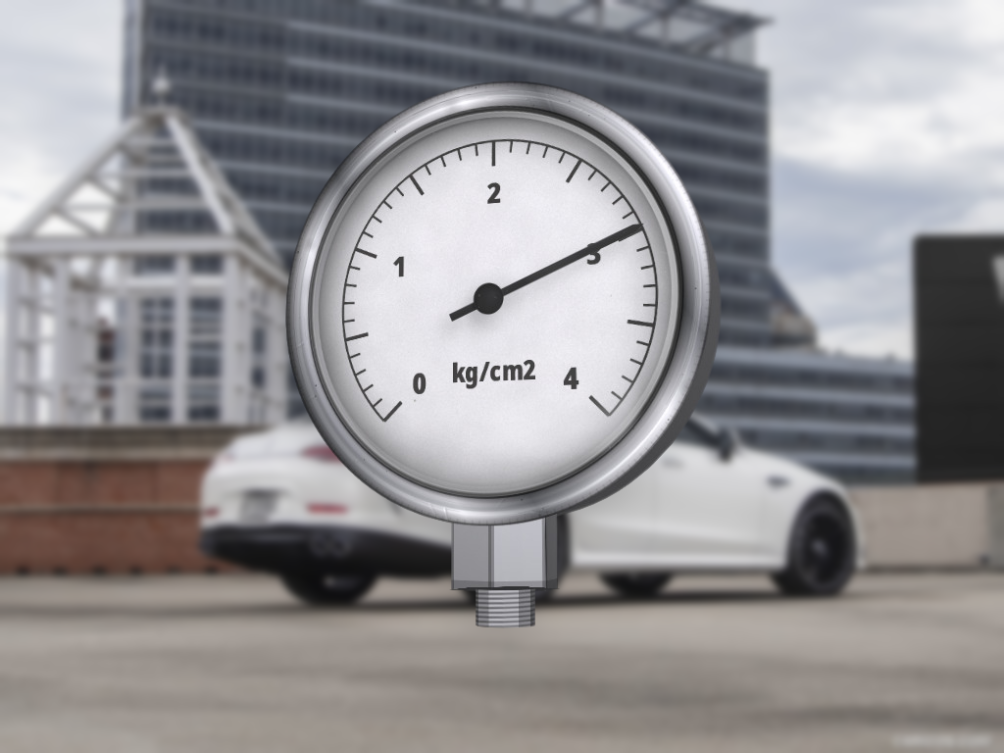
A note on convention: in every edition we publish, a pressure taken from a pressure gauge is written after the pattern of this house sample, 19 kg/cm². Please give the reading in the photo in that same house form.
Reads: 3 kg/cm²
